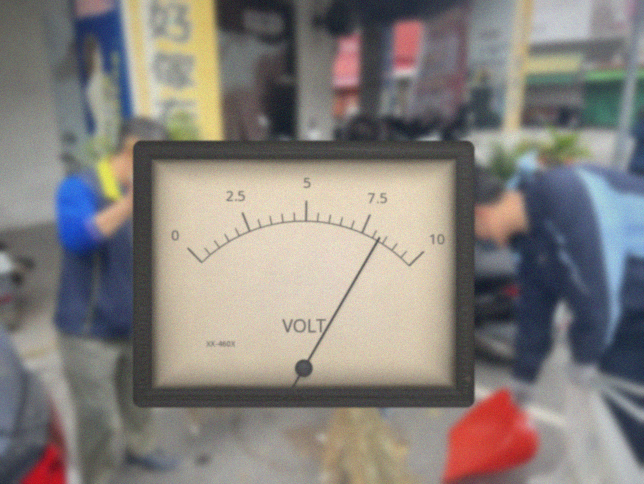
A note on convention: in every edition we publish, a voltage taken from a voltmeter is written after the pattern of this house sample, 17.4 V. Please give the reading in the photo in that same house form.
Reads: 8.25 V
